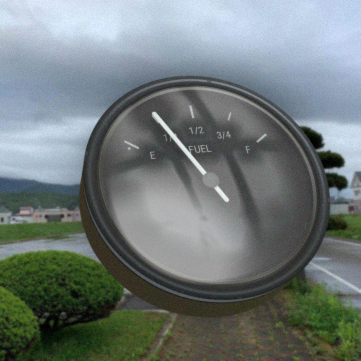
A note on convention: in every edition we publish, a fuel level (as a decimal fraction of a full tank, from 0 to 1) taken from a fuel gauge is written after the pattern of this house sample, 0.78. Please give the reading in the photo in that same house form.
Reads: 0.25
